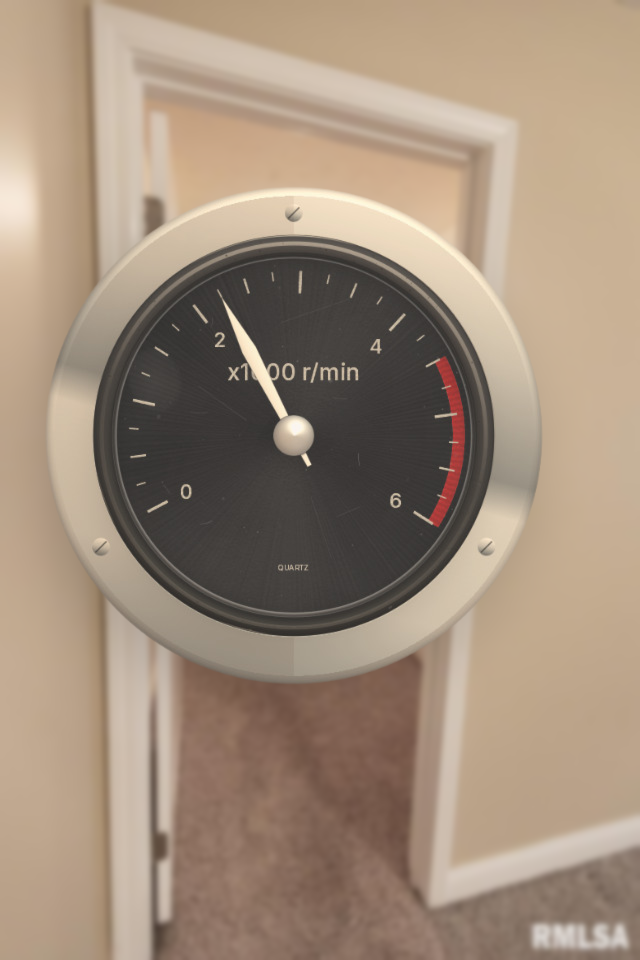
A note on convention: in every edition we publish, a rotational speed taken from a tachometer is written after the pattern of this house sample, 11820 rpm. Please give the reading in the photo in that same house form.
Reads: 2250 rpm
